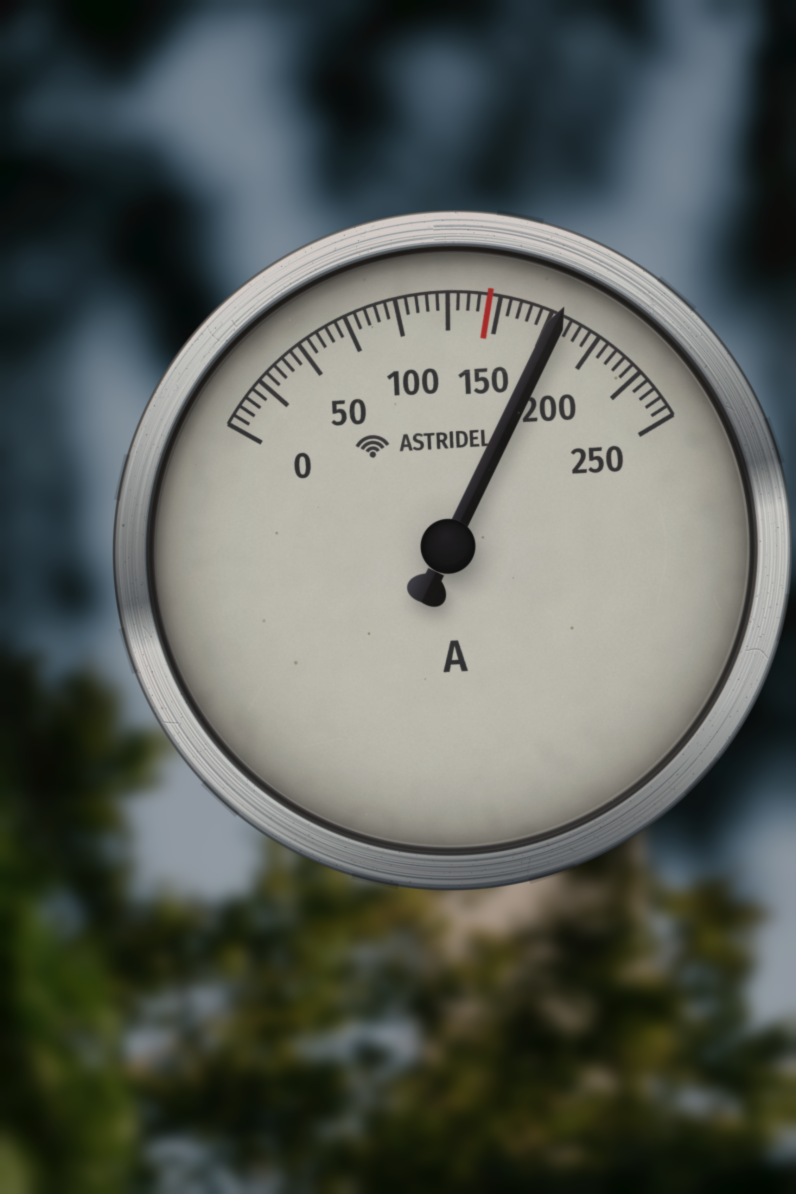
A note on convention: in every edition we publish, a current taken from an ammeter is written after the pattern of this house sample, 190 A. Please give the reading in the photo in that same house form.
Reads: 180 A
